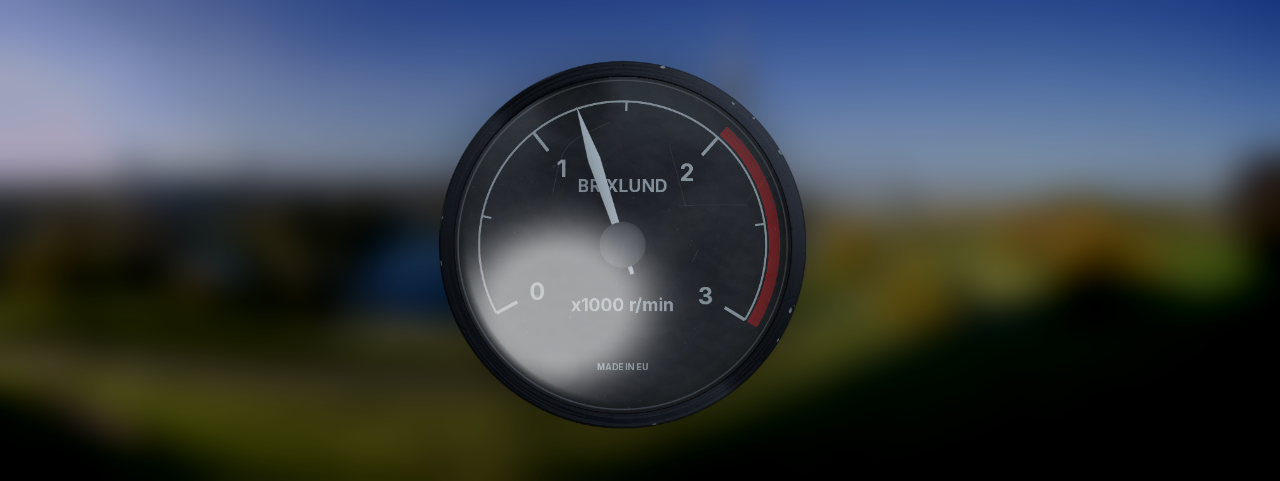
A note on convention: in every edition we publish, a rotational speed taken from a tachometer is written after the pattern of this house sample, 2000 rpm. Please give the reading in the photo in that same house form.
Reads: 1250 rpm
